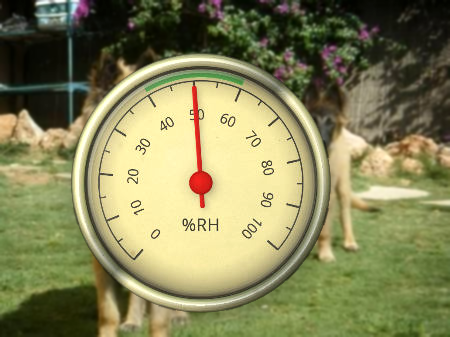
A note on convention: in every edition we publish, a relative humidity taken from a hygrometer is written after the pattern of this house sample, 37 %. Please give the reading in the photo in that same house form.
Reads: 50 %
